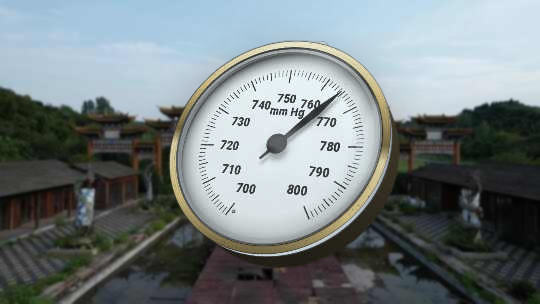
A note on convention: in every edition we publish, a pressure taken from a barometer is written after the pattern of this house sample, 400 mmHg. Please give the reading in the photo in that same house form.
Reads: 765 mmHg
